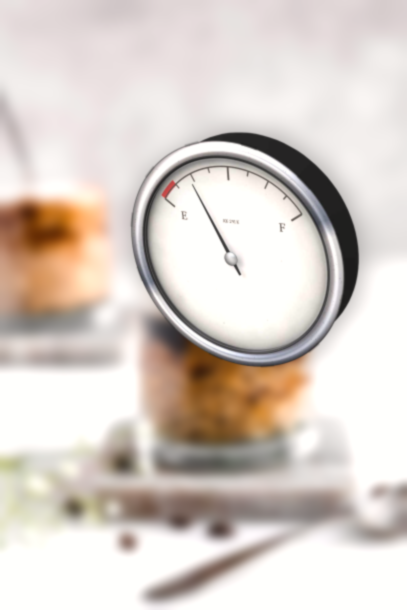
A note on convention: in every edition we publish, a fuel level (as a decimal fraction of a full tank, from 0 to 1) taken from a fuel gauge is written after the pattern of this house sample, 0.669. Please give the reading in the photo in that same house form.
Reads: 0.25
